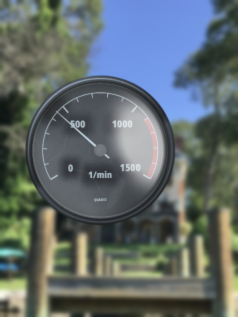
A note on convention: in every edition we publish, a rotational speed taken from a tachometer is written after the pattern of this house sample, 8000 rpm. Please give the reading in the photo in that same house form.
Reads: 450 rpm
